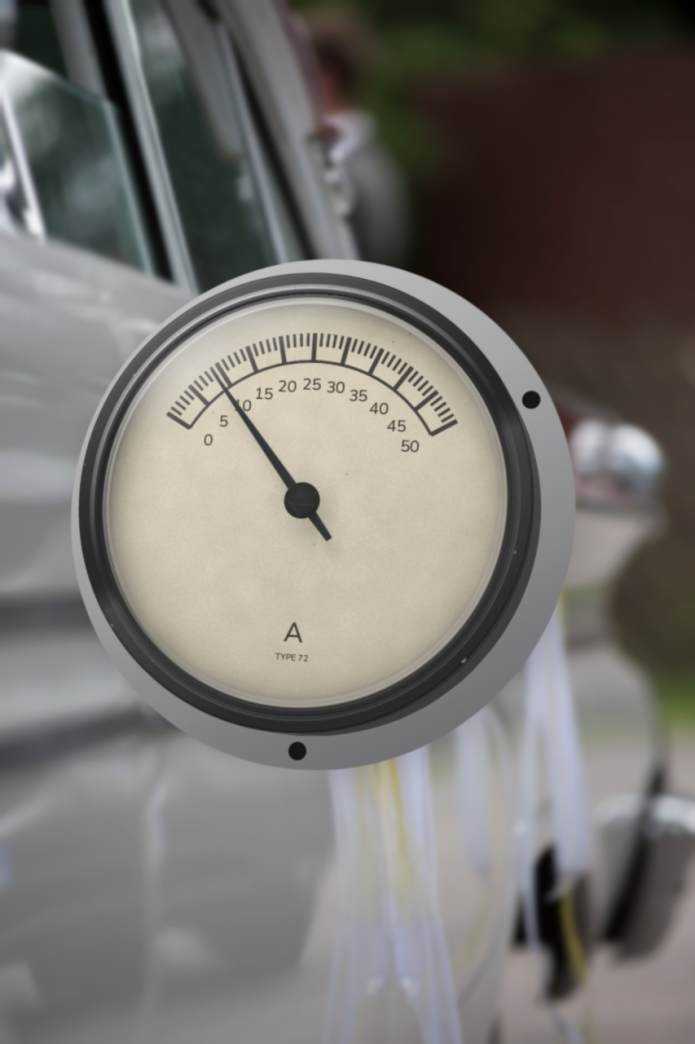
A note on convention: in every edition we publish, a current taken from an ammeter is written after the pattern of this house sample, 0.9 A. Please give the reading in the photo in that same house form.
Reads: 9 A
